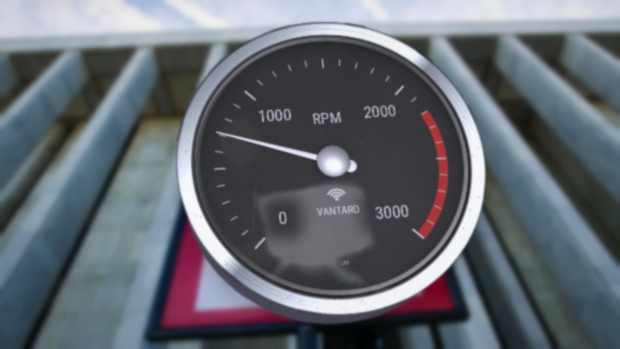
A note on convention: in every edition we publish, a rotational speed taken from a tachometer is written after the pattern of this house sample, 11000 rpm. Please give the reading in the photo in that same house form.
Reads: 700 rpm
